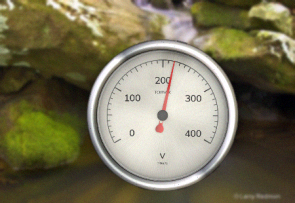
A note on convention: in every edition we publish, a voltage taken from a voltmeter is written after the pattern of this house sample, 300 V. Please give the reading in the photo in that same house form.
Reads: 220 V
